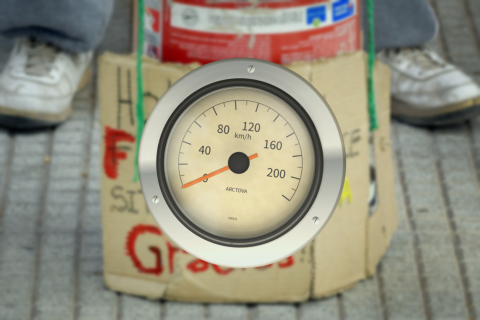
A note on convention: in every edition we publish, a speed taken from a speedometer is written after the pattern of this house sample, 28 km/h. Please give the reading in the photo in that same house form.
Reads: 0 km/h
